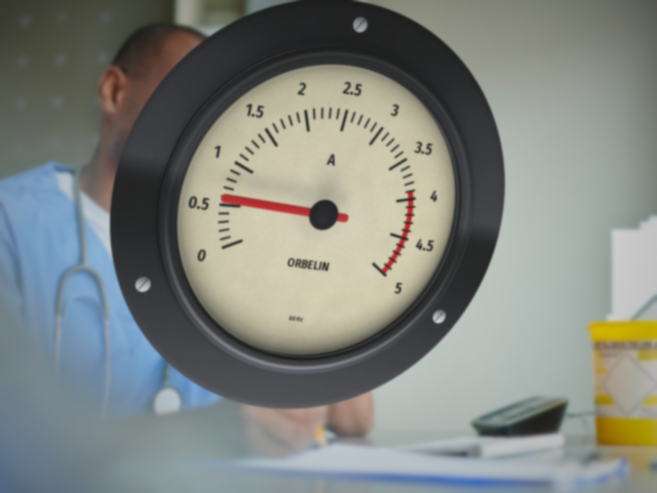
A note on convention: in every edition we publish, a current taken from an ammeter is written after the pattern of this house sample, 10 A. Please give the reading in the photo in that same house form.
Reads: 0.6 A
